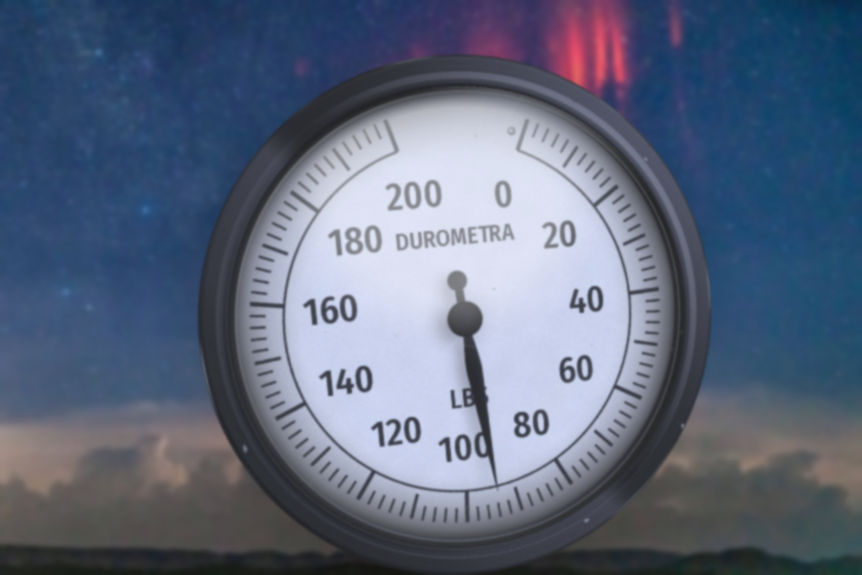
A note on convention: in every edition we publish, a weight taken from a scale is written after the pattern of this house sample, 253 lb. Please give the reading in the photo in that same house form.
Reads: 94 lb
